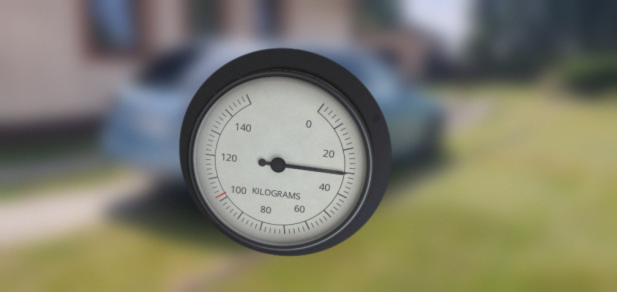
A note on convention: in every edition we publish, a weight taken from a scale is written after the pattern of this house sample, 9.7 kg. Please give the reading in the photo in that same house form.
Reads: 30 kg
